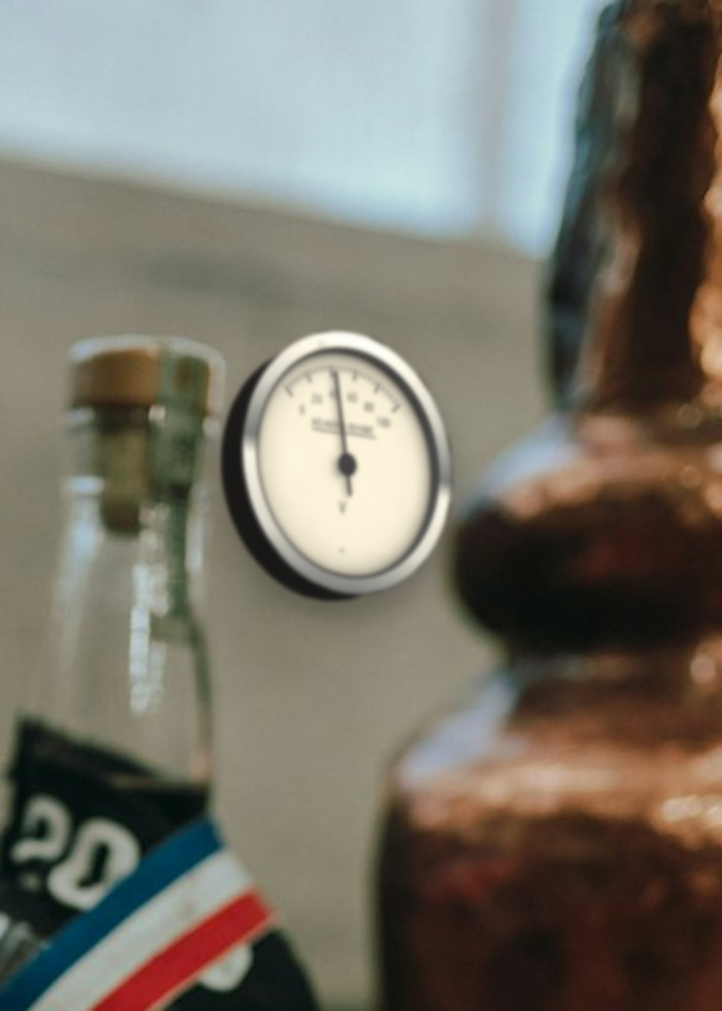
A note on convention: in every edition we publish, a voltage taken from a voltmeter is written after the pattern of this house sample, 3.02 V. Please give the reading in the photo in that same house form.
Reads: 40 V
